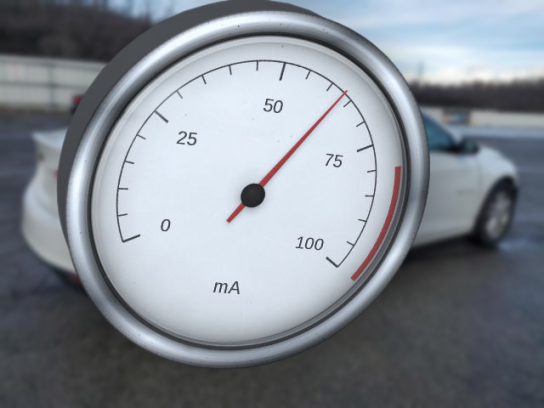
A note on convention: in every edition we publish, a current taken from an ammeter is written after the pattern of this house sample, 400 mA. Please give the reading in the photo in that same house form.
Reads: 62.5 mA
